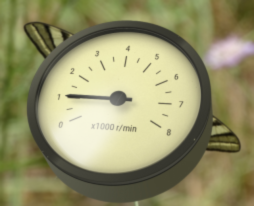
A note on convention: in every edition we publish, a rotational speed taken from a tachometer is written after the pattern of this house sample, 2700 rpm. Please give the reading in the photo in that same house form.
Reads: 1000 rpm
